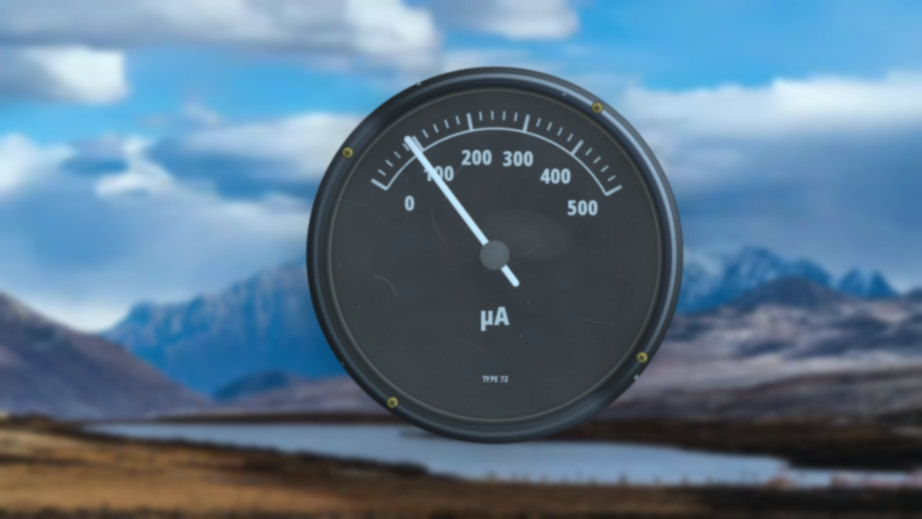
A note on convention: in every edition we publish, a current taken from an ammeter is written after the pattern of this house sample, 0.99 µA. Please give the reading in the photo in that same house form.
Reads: 90 µA
